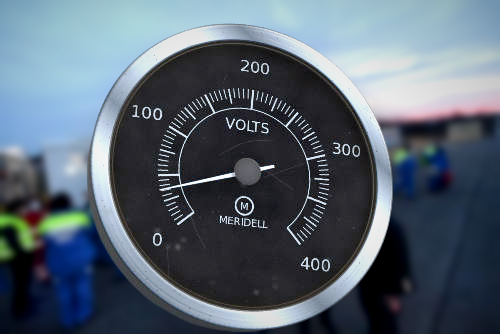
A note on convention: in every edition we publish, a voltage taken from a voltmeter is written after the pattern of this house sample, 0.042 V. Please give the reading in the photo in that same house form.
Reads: 35 V
